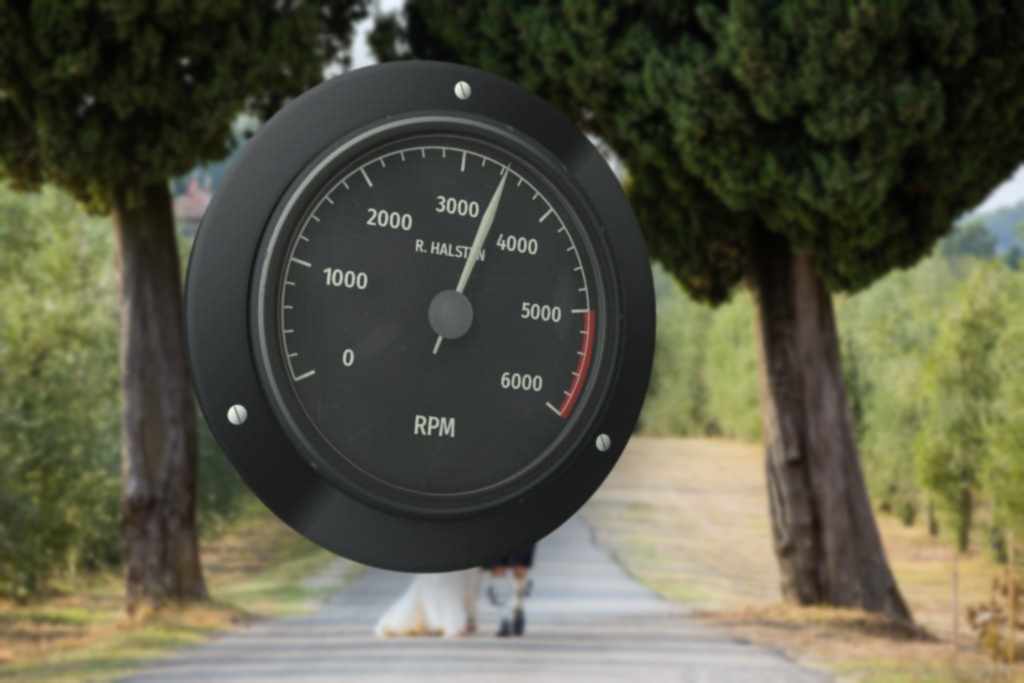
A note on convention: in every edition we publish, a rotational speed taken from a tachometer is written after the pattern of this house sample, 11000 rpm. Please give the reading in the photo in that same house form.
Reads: 3400 rpm
